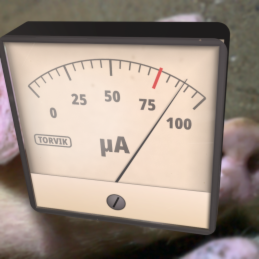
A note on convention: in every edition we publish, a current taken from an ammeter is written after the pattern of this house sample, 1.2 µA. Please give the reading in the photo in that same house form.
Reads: 87.5 µA
